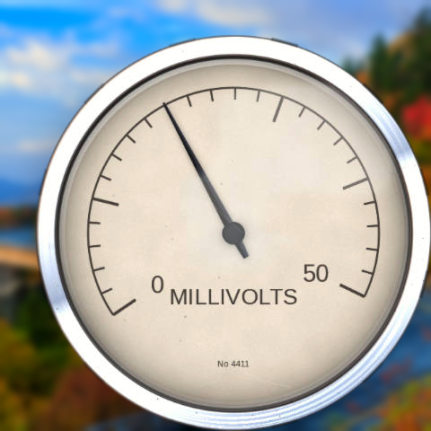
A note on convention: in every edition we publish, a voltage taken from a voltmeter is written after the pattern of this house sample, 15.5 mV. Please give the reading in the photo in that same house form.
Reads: 20 mV
